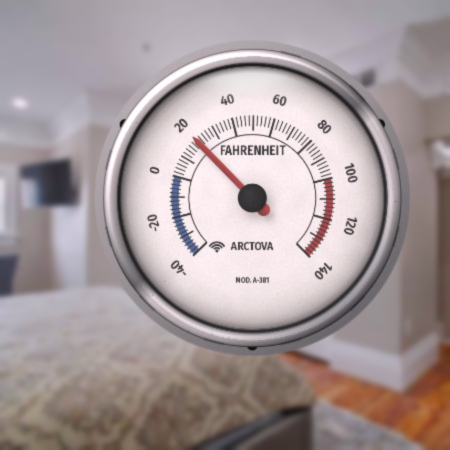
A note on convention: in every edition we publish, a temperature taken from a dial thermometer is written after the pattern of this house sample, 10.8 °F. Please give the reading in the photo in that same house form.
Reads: 20 °F
